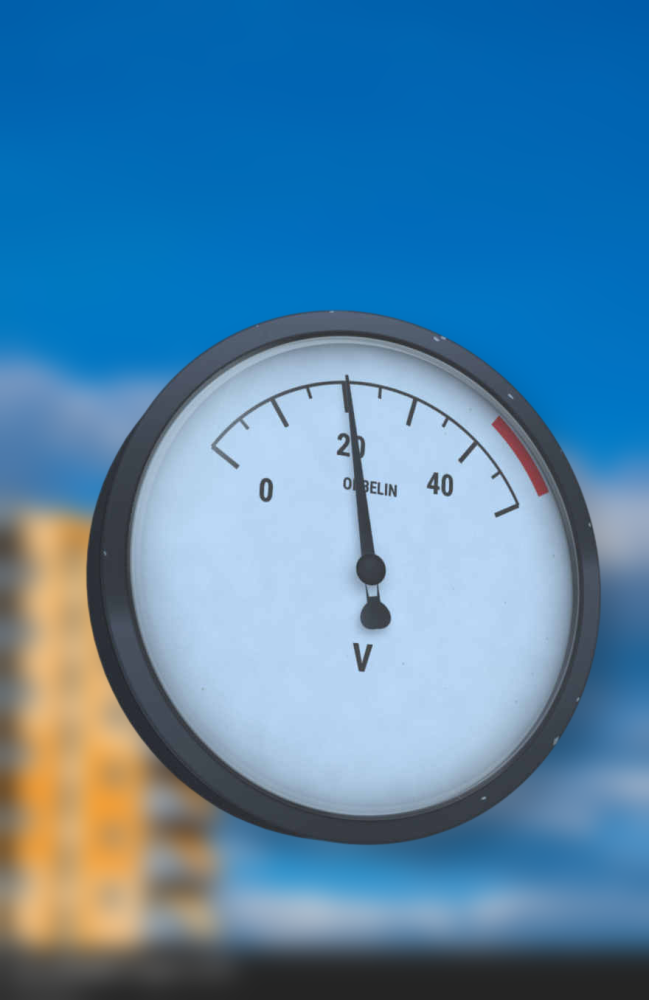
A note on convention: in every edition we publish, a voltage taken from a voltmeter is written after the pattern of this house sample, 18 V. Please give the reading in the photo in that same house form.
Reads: 20 V
